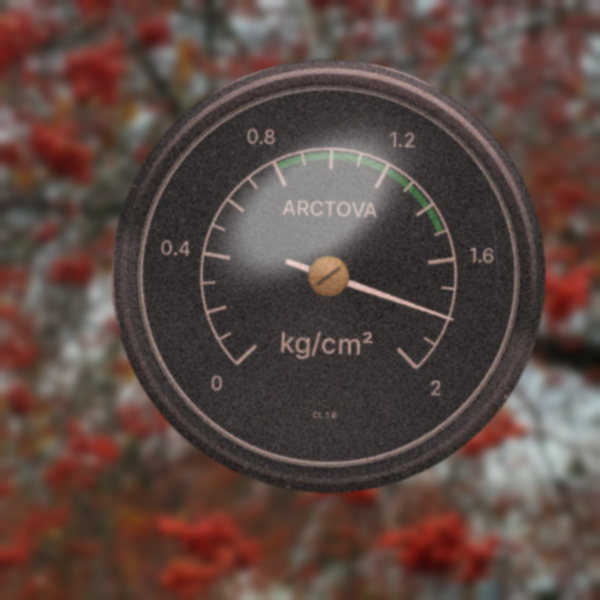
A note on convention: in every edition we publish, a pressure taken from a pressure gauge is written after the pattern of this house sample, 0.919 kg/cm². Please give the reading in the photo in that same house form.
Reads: 1.8 kg/cm²
